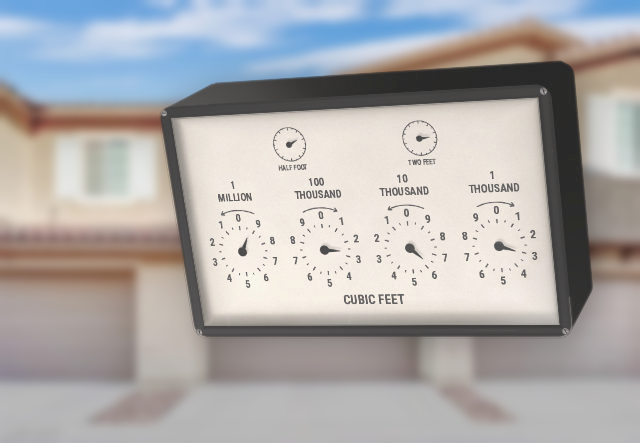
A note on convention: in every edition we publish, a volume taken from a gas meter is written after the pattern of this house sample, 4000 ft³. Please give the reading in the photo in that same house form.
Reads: 926300 ft³
